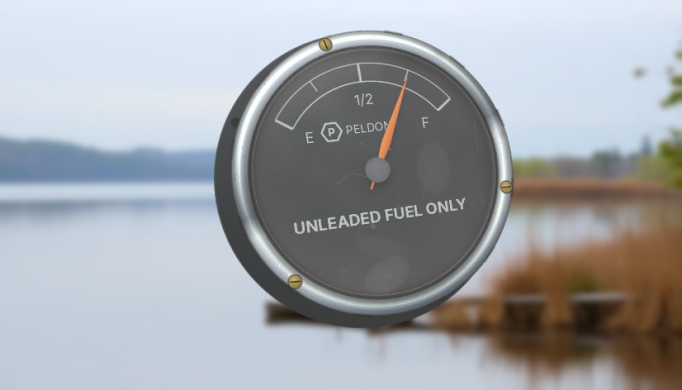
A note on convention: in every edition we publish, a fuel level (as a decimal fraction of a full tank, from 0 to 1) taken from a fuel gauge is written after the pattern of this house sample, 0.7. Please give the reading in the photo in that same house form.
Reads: 0.75
